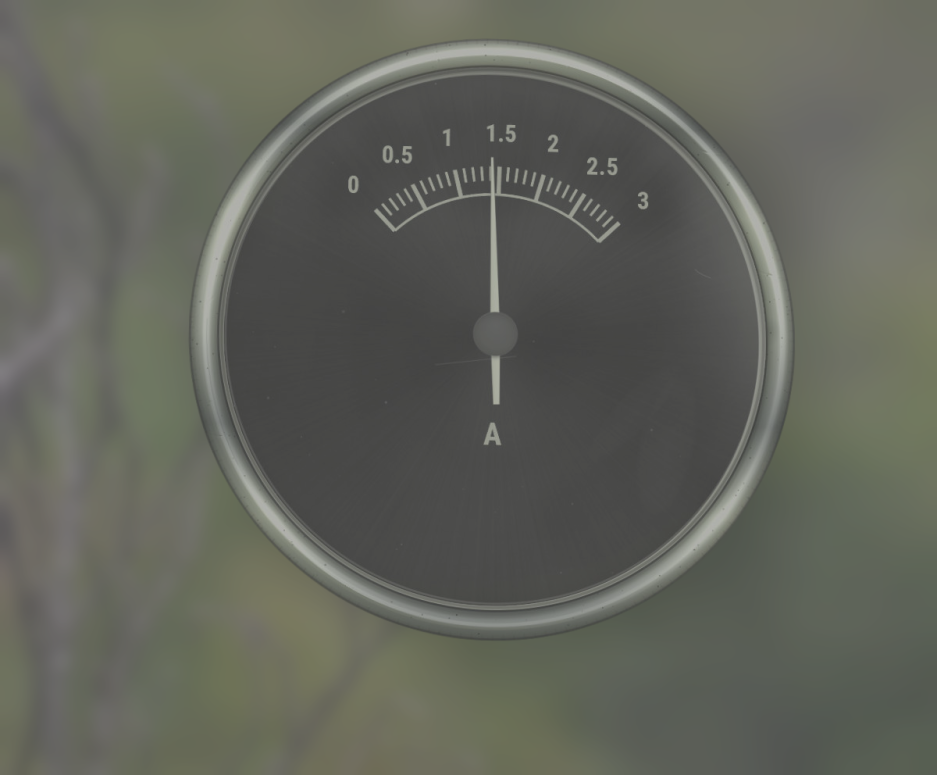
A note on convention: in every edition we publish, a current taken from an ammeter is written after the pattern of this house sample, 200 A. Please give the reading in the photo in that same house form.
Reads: 1.4 A
